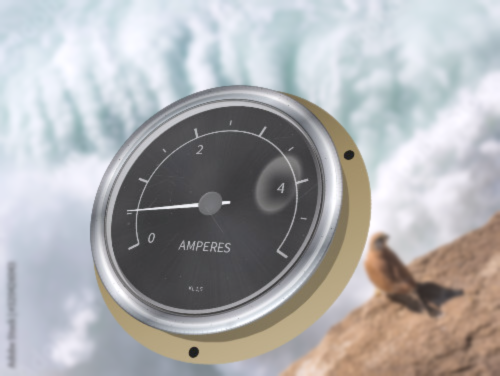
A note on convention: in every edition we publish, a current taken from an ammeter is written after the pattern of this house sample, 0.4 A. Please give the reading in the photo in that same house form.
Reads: 0.5 A
